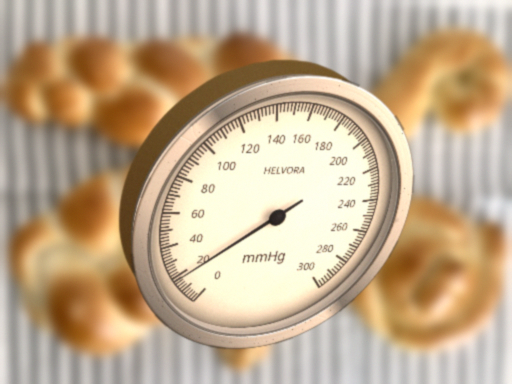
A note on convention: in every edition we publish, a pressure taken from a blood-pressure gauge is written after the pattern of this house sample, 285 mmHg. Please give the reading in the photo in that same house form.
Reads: 20 mmHg
